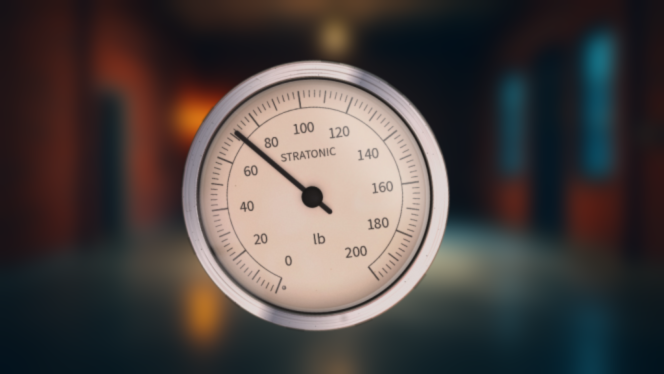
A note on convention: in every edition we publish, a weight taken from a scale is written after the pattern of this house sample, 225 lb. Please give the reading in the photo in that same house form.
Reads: 72 lb
